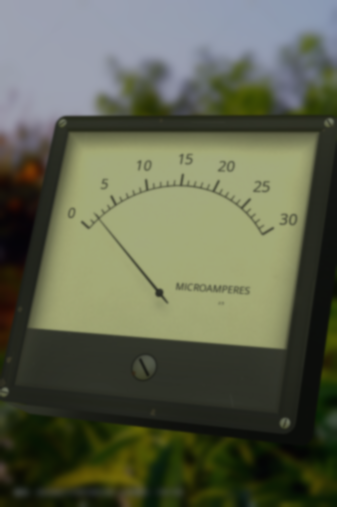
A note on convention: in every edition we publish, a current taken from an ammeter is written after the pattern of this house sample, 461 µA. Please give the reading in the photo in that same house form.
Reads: 2 µA
